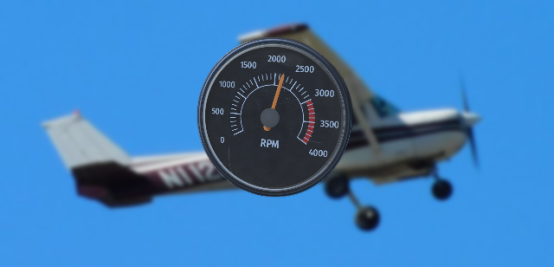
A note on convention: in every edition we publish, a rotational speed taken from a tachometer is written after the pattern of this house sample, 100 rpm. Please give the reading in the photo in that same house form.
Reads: 2200 rpm
